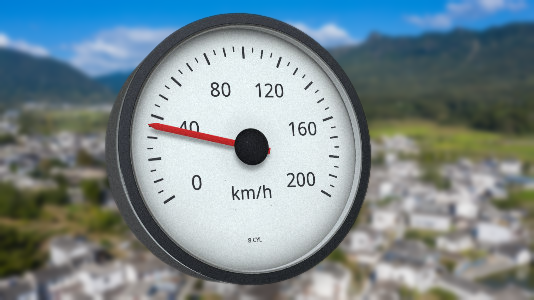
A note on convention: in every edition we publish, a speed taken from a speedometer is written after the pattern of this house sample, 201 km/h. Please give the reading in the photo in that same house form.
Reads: 35 km/h
